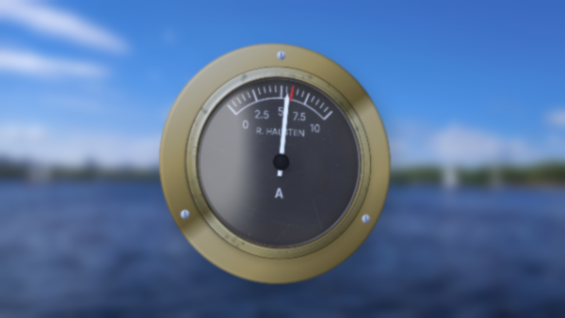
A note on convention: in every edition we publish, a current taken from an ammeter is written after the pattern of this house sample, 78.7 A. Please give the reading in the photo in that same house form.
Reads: 5.5 A
